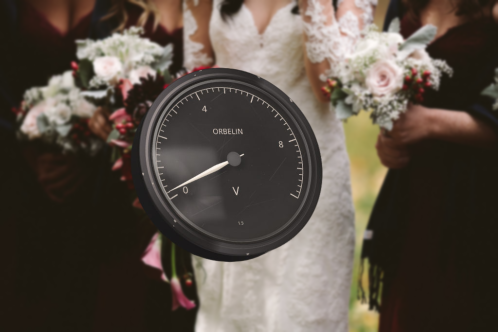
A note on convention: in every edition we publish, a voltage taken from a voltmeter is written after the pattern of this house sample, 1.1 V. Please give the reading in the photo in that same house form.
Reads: 0.2 V
